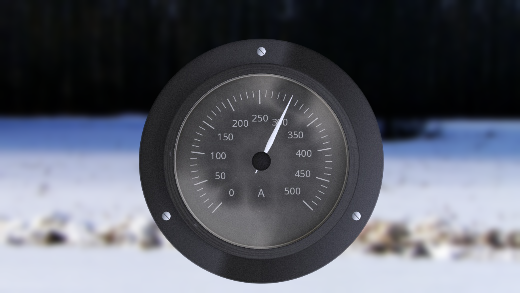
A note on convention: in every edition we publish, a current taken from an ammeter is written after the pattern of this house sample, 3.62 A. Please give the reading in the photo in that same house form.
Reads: 300 A
